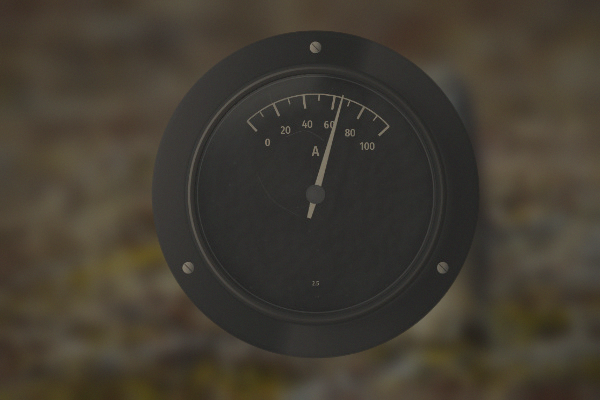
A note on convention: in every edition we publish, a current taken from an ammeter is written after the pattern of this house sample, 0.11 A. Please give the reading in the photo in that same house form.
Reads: 65 A
